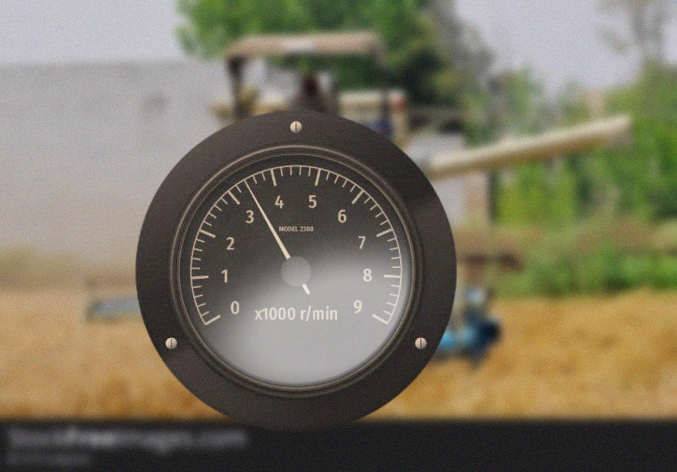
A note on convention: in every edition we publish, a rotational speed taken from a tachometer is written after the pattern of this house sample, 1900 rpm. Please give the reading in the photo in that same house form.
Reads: 3400 rpm
